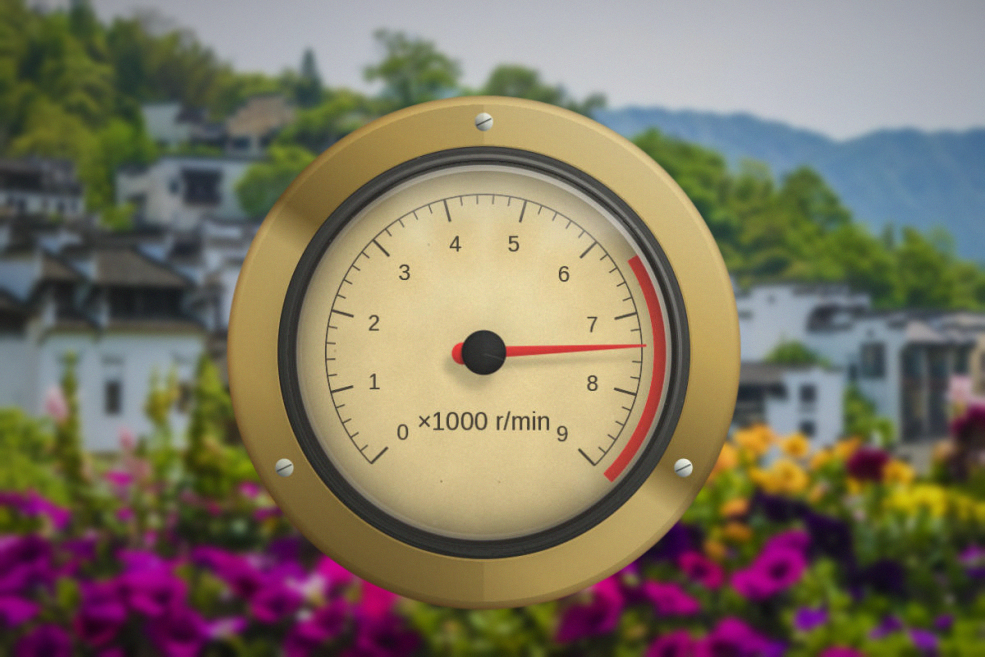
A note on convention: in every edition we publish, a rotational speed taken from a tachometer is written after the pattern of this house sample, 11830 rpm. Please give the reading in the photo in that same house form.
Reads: 7400 rpm
